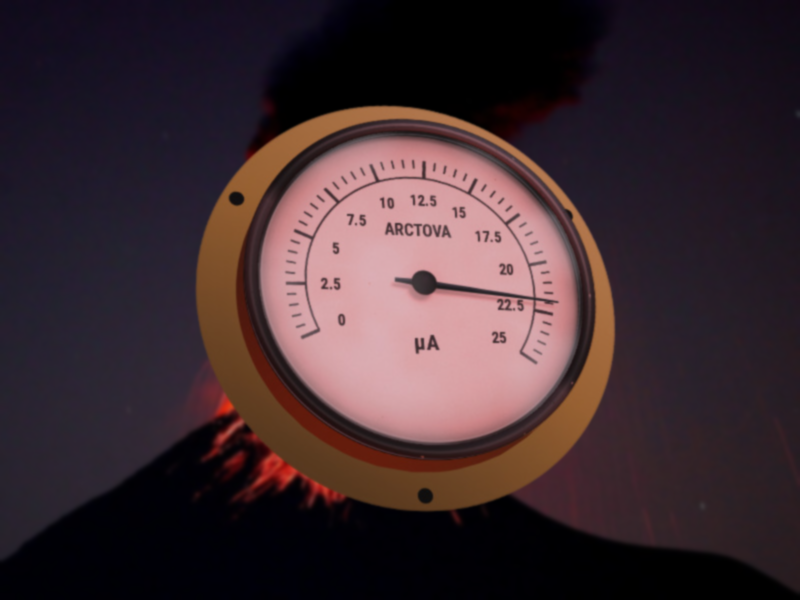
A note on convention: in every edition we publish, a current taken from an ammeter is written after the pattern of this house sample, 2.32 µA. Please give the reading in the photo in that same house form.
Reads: 22 µA
